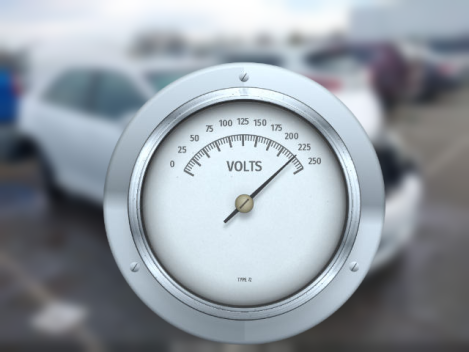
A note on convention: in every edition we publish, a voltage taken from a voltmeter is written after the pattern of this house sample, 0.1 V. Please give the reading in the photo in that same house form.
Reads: 225 V
